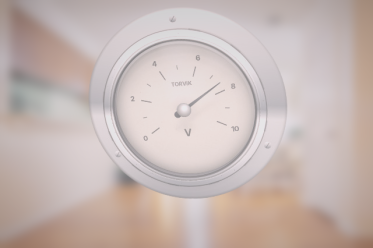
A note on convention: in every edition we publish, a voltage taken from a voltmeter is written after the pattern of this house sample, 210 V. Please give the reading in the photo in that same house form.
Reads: 7.5 V
